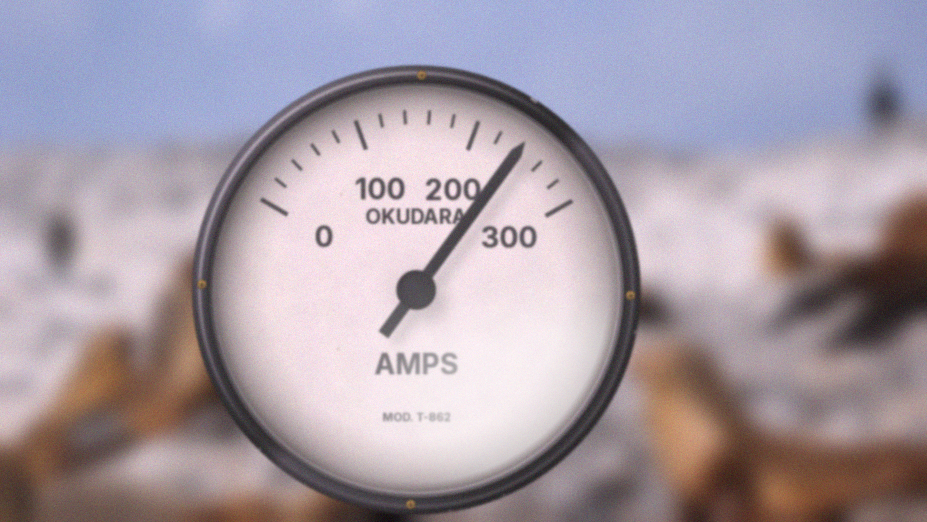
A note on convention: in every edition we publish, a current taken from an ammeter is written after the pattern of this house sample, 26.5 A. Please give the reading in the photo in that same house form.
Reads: 240 A
